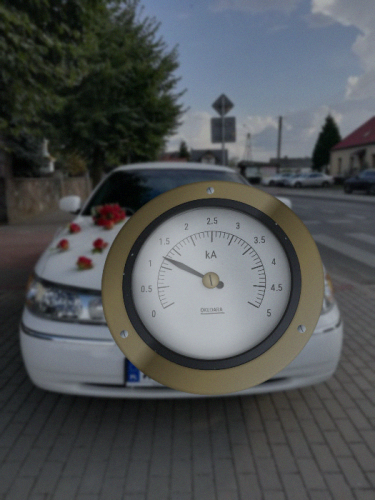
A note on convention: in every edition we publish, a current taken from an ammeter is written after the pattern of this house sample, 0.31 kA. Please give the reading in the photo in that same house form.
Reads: 1.2 kA
